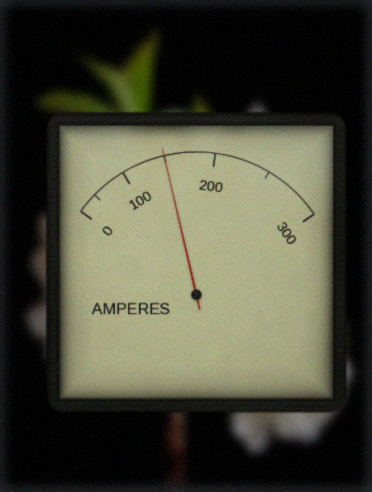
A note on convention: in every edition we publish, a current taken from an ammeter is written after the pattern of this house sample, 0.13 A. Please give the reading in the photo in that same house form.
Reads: 150 A
